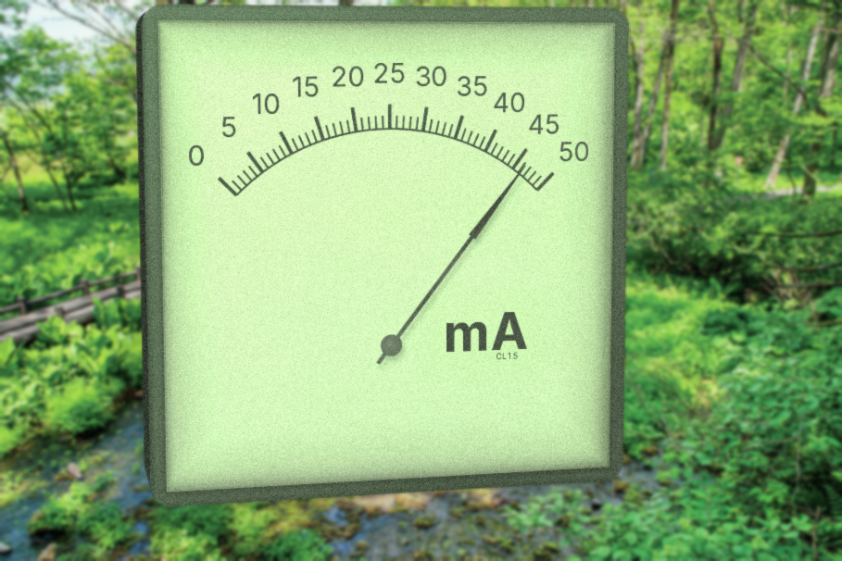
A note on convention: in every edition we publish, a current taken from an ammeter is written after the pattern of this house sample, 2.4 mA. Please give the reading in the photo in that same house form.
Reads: 46 mA
